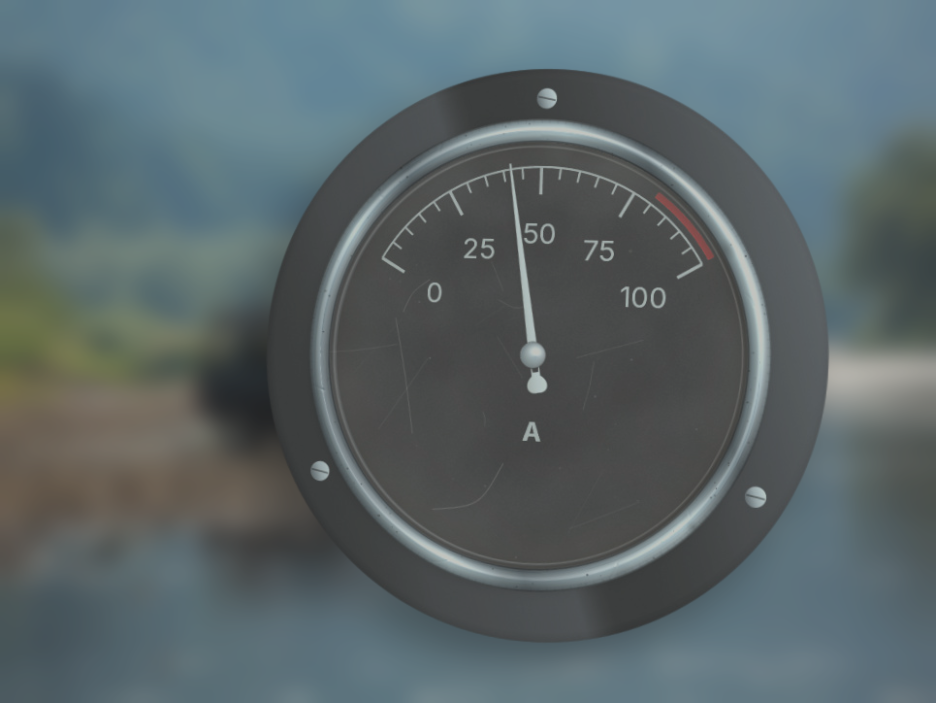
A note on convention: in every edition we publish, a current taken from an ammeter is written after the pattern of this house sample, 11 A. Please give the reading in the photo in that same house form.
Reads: 42.5 A
